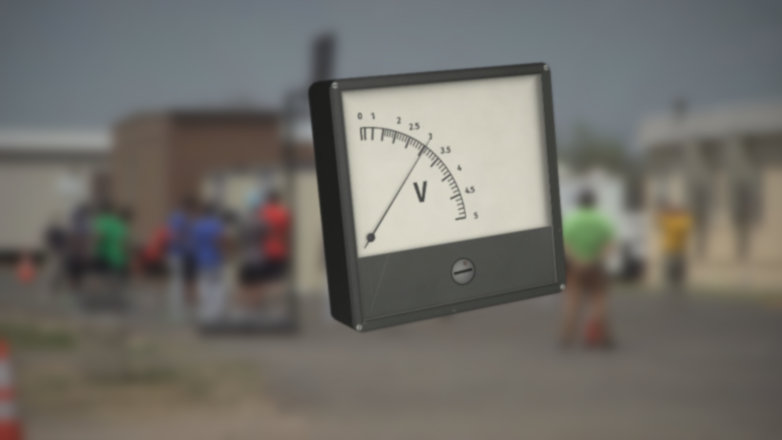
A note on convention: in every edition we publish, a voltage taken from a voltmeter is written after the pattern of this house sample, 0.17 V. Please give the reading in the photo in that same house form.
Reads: 3 V
